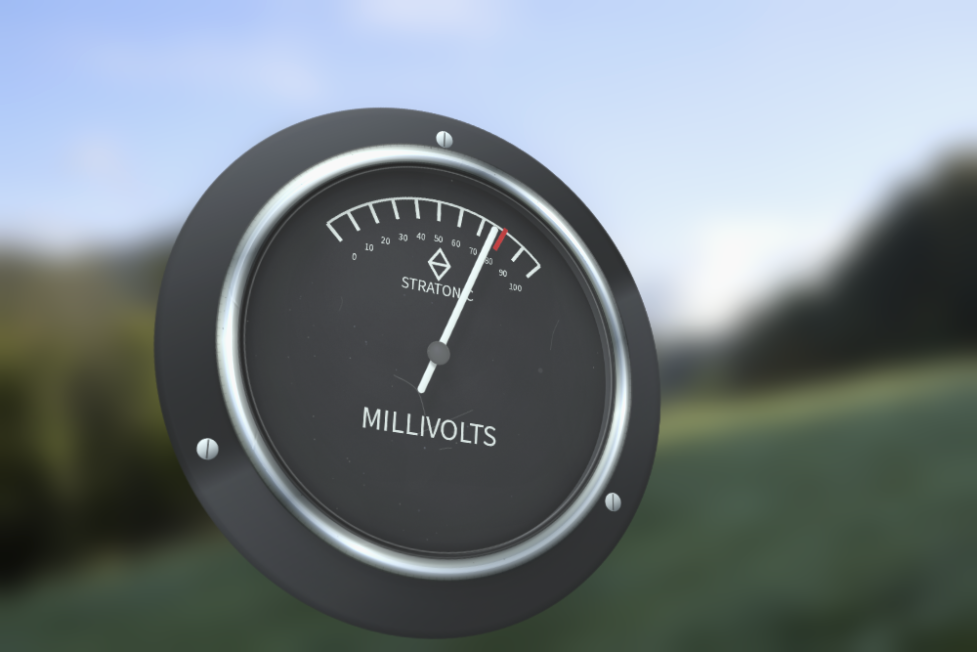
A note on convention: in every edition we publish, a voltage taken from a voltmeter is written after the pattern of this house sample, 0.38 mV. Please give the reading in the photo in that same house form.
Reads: 75 mV
